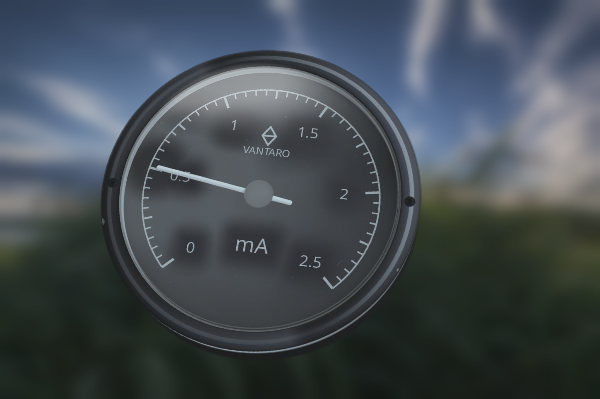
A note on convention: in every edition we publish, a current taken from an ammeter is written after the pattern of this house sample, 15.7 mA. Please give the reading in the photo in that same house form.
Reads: 0.5 mA
